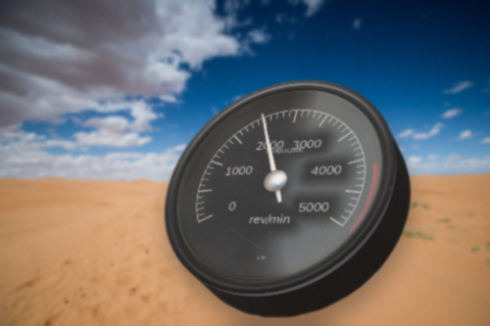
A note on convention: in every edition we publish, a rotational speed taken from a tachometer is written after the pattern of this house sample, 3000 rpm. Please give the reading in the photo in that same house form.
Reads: 2000 rpm
